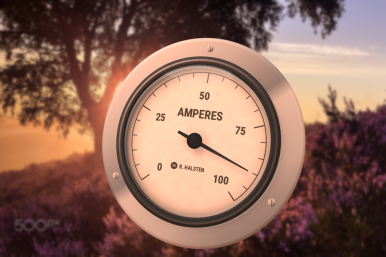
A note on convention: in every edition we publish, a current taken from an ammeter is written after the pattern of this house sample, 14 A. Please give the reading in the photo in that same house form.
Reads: 90 A
